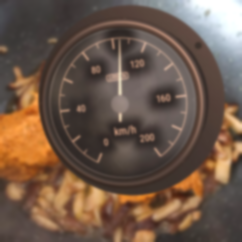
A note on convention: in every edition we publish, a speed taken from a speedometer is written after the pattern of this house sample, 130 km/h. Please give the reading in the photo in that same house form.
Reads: 105 km/h
